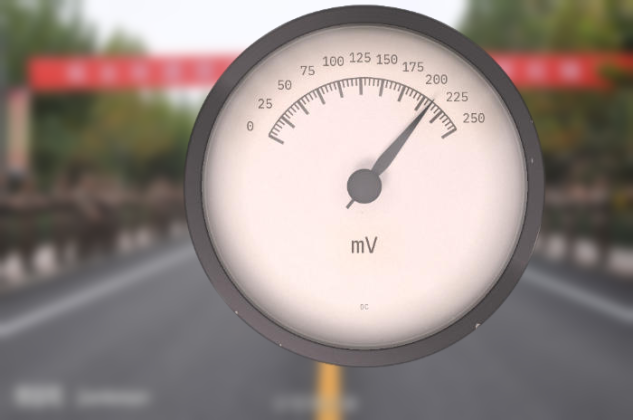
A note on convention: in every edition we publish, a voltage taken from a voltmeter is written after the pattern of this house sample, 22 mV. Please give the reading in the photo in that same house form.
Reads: 210 mV
